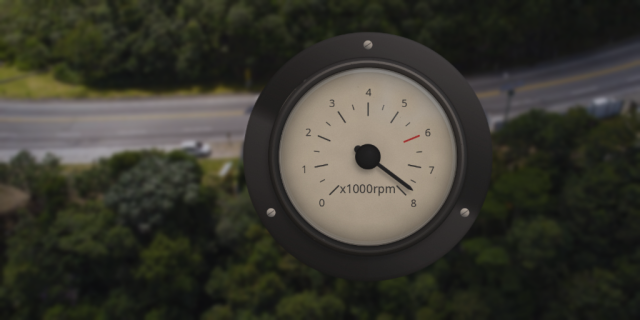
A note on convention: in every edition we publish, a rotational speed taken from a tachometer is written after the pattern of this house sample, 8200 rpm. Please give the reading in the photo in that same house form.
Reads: 7750 rpm
